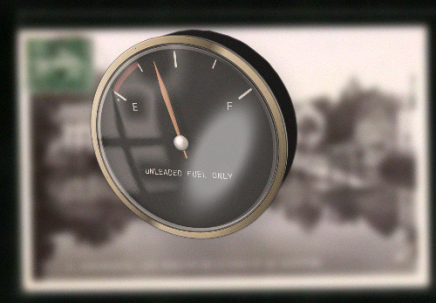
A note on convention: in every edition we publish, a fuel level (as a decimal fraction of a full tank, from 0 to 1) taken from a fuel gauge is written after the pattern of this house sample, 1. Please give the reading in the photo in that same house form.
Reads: 0.375
